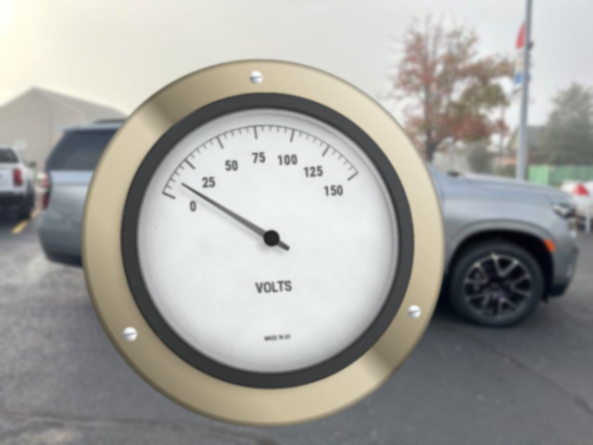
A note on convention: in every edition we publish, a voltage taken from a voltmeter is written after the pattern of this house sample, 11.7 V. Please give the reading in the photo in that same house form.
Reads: 10 V
